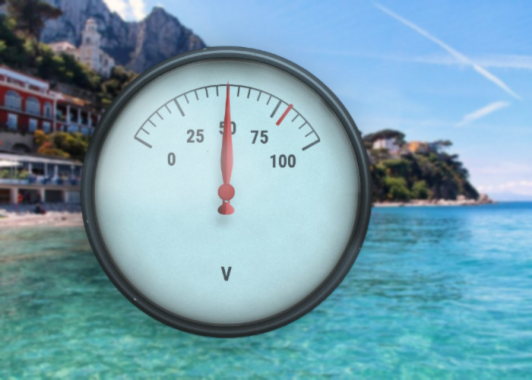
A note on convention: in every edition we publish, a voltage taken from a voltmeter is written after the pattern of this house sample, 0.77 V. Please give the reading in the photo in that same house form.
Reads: 50 V
